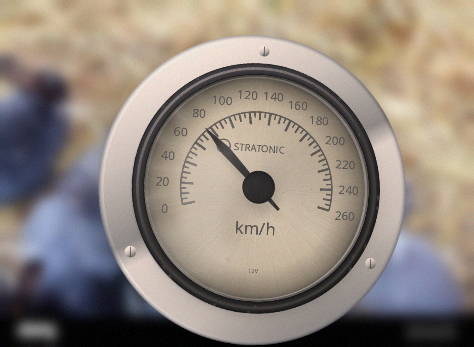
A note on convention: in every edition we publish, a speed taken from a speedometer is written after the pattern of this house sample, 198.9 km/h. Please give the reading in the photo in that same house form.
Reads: 75 km/h
